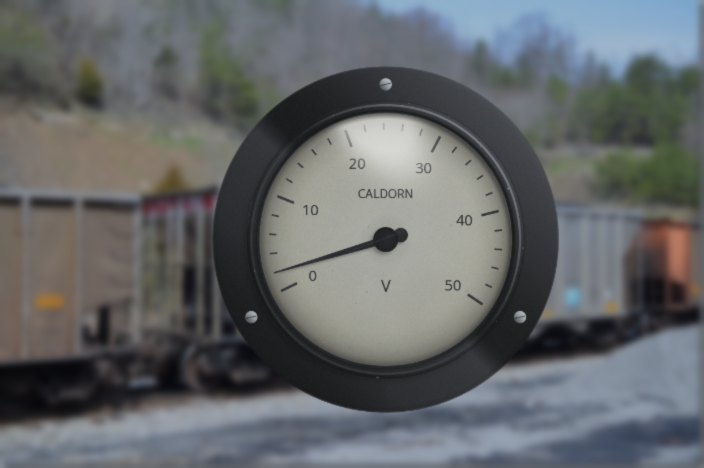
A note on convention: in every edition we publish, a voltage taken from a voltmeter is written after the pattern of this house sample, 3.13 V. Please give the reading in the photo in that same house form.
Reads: 2 V
